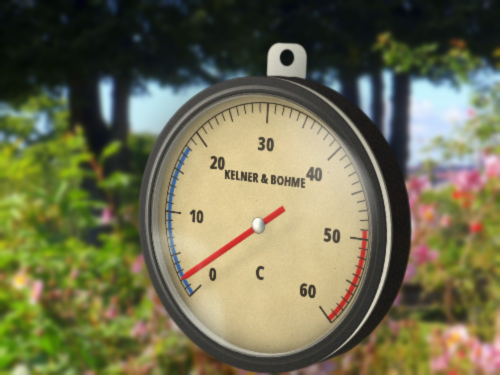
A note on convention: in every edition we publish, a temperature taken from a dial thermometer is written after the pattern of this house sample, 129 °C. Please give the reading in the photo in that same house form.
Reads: 2 °C
